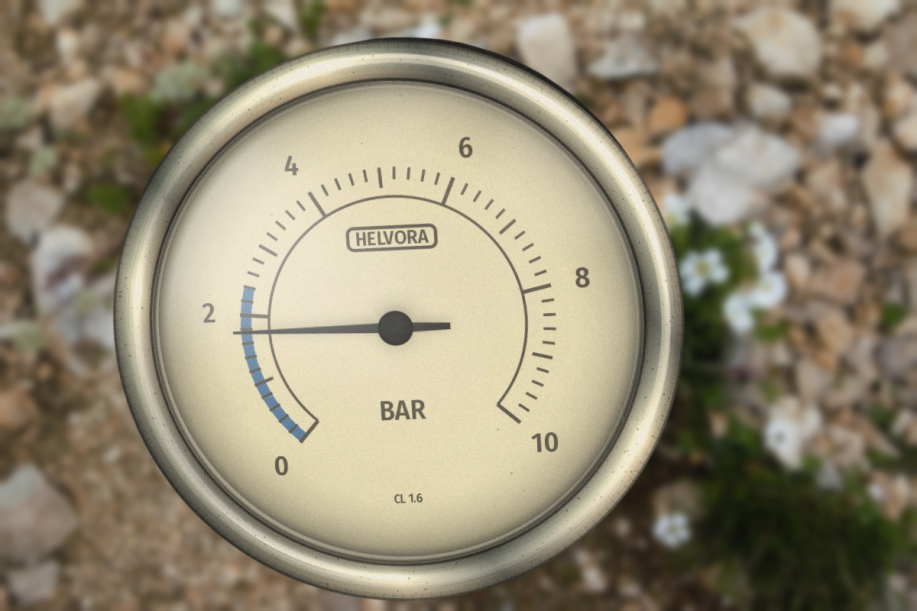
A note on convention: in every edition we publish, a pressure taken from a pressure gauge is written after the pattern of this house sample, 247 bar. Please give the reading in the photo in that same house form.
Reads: 1.8 bar
